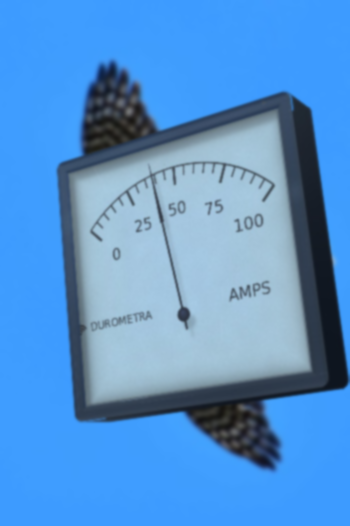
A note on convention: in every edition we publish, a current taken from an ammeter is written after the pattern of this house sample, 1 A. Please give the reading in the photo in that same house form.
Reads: 40 A
